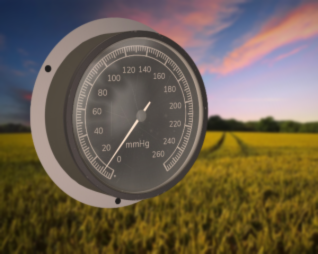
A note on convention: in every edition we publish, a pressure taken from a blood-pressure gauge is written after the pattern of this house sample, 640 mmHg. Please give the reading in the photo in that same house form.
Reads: 10 mmHg
